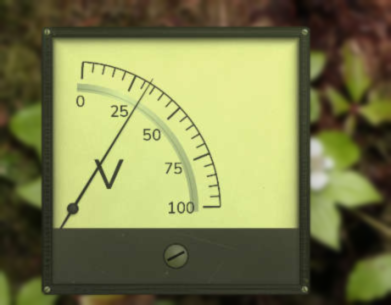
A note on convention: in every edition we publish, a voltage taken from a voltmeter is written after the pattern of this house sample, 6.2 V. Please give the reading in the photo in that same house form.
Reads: 32.5 V
